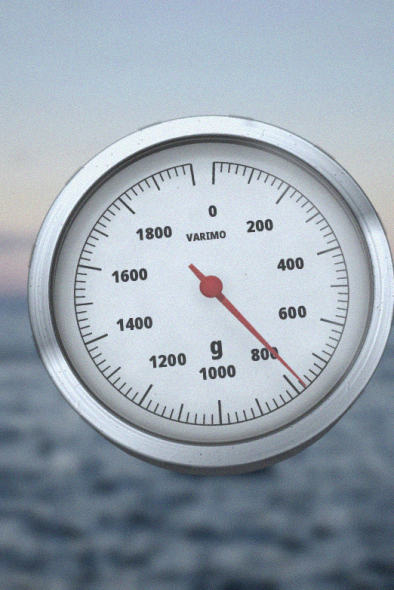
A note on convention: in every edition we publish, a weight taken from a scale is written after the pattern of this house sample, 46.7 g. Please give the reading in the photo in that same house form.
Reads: 780 g
